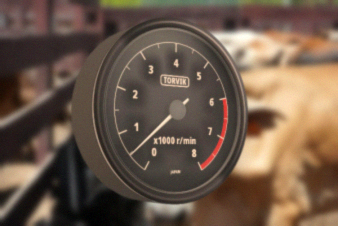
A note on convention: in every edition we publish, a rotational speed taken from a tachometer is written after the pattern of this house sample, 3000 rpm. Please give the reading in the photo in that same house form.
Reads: 500 rpm
